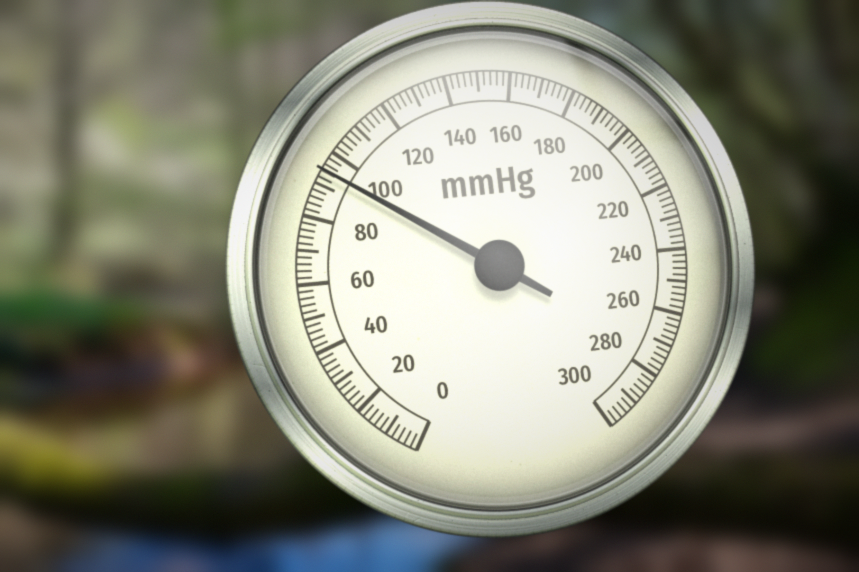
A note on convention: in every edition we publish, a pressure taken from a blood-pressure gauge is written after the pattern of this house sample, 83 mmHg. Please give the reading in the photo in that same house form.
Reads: 94 mmHg
